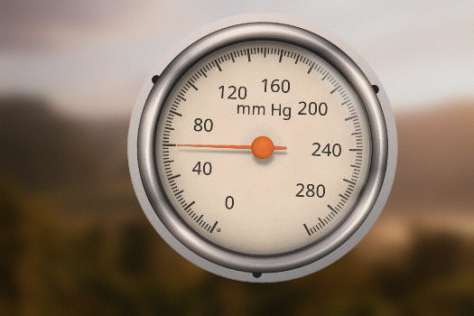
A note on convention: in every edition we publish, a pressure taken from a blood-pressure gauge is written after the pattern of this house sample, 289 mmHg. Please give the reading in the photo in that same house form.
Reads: 60 mmHg
